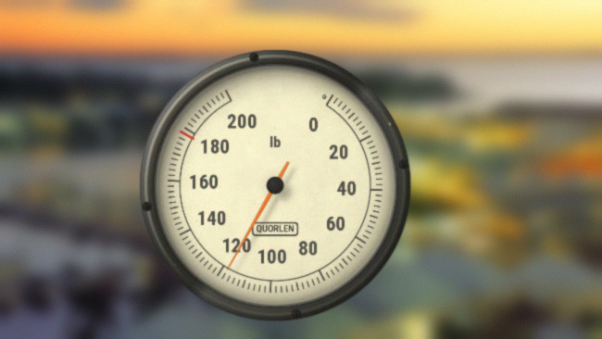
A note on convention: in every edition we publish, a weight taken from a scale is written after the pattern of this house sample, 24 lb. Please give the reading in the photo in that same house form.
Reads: 118 lb
